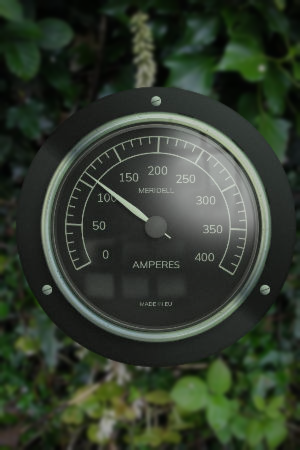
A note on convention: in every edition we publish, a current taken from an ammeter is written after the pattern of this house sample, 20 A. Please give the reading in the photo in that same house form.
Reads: 110 A
